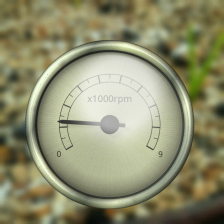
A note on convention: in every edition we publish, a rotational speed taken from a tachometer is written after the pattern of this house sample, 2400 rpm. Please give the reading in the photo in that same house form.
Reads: 1250 rpm
